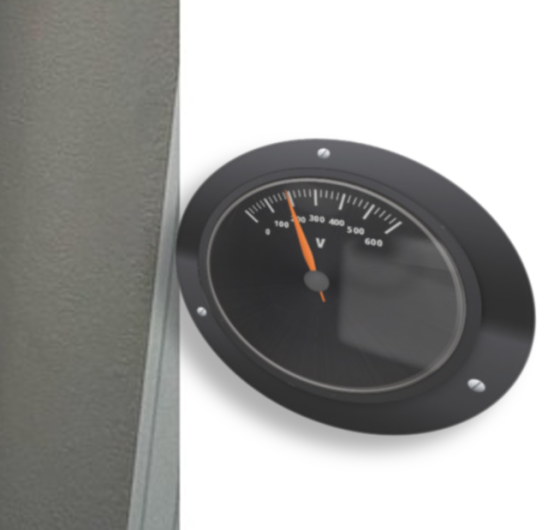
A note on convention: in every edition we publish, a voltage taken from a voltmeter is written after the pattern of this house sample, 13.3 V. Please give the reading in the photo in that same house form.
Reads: 200 V
